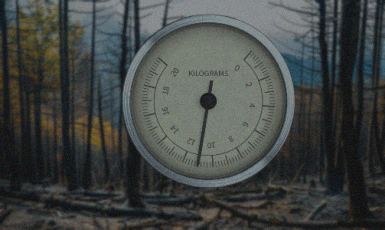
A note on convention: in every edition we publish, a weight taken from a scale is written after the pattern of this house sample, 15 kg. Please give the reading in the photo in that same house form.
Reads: 11 kg
